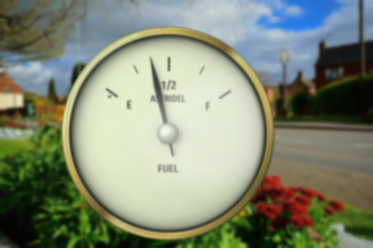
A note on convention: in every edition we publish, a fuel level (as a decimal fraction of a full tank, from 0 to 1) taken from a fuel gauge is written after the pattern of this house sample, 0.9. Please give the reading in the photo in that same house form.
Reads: 0.375
